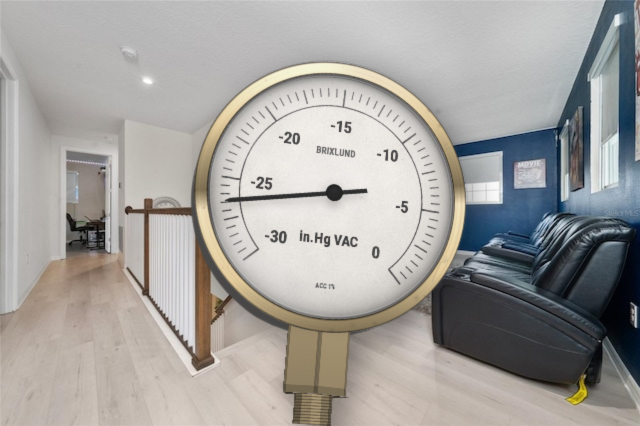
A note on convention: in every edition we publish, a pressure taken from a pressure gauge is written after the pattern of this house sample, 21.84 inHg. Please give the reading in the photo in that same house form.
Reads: -26.5 inHg
